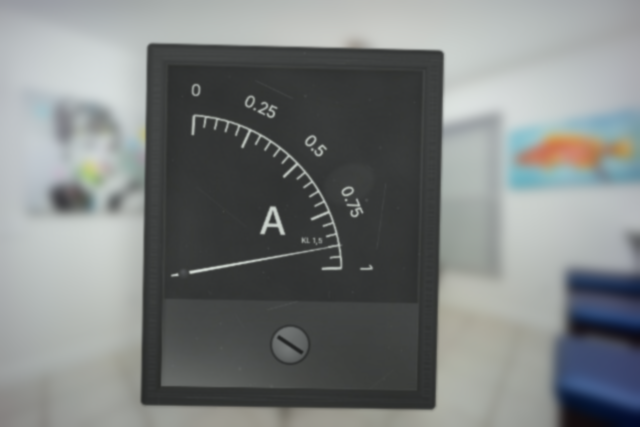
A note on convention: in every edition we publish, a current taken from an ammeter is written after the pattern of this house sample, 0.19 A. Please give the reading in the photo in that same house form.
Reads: 0.9 A
